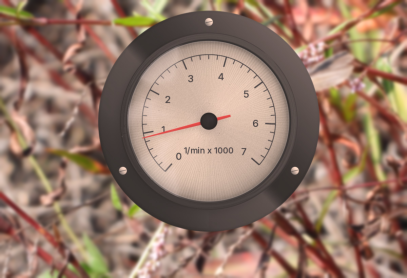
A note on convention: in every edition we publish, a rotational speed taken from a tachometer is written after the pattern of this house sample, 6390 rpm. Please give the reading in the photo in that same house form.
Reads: 900 rpm
